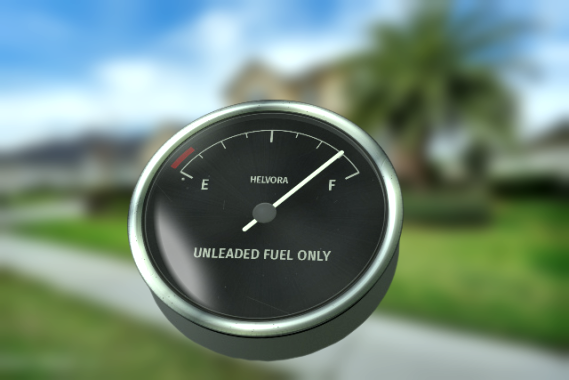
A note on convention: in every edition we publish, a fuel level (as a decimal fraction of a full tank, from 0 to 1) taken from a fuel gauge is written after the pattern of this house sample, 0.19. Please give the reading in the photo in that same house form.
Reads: 0.875
